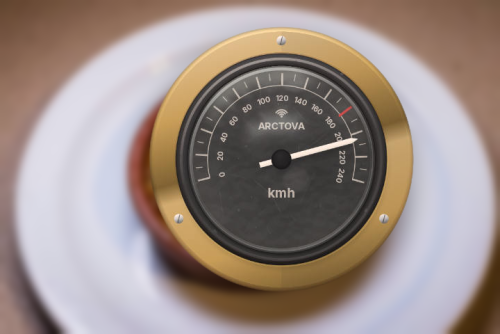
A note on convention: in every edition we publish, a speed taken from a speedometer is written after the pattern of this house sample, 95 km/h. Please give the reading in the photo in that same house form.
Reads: 205 km/h
